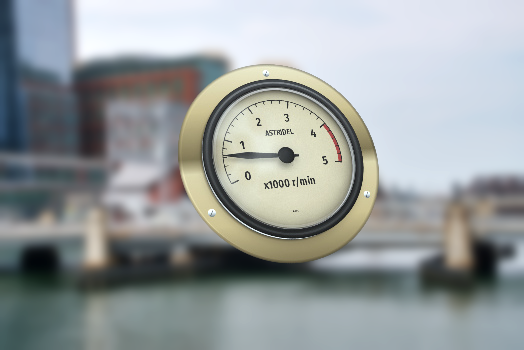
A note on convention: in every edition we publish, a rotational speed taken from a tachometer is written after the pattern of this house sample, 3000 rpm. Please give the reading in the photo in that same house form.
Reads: 600 rpm
